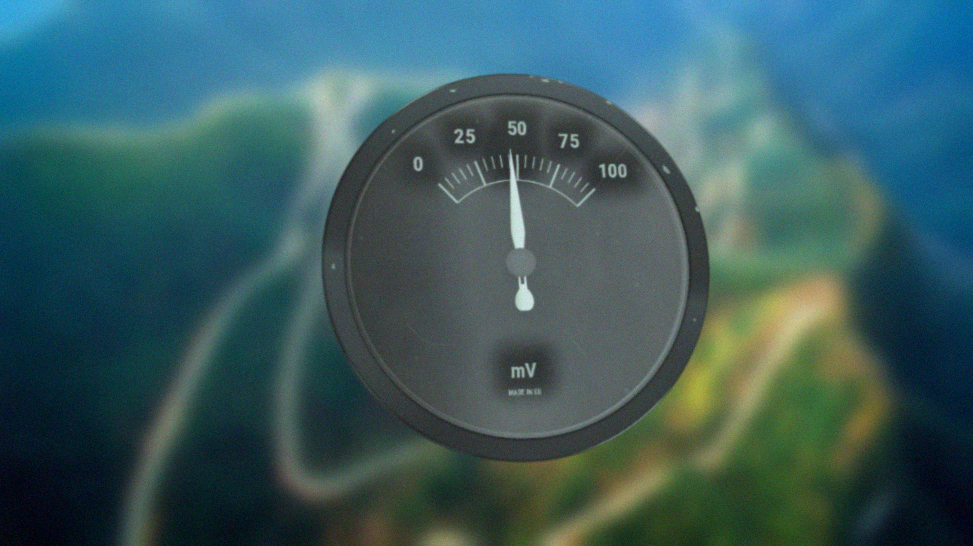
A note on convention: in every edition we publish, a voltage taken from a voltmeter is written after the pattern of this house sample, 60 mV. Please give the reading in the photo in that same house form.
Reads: 45 mV
